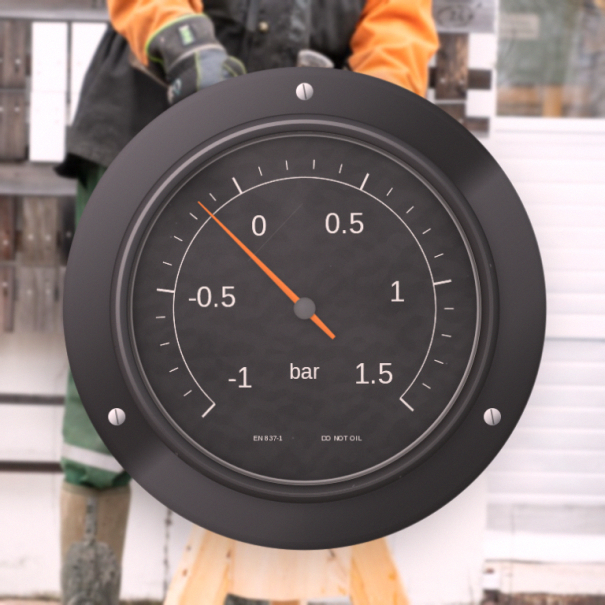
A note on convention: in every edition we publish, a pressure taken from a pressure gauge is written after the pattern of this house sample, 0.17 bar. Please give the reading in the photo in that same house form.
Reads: -0.15 bar
